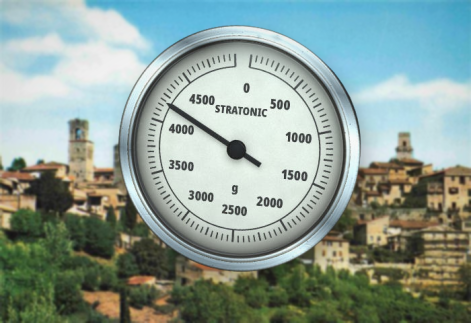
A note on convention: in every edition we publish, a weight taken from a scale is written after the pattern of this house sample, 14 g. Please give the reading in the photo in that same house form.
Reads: 4200 g
